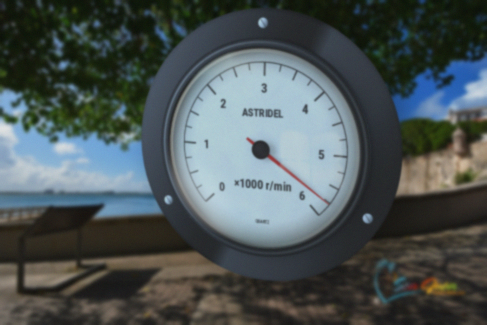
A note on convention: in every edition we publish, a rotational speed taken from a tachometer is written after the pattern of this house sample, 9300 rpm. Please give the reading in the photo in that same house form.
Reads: 5750 rpm
